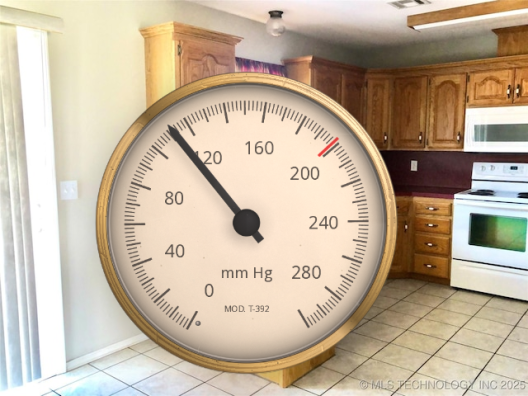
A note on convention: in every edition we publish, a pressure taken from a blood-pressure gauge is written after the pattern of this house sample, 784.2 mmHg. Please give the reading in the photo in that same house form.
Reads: 112 mmHg
